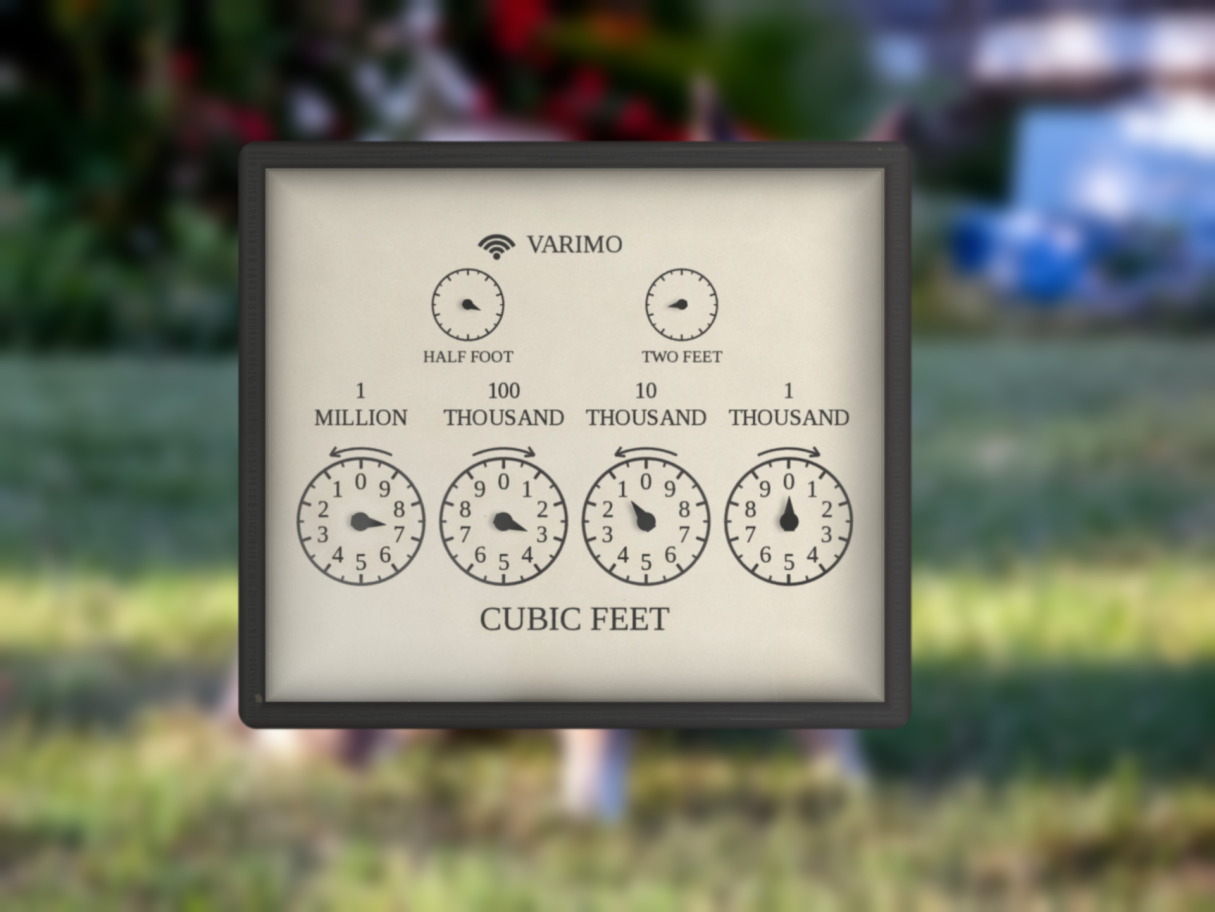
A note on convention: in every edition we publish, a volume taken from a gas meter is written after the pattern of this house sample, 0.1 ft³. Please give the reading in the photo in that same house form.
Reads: 731000 ft³
